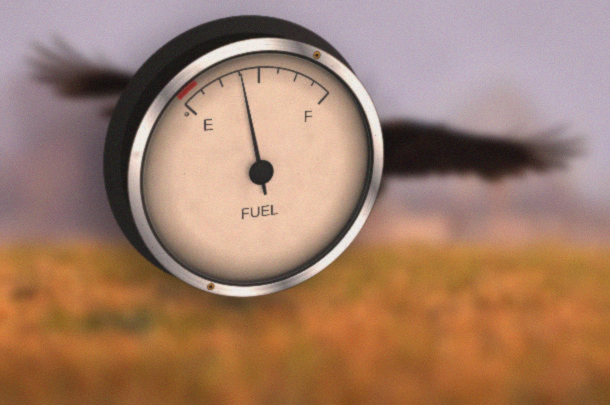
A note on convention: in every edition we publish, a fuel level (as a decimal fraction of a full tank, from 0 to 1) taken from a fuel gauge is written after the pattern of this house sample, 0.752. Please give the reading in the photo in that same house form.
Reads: 0.375
